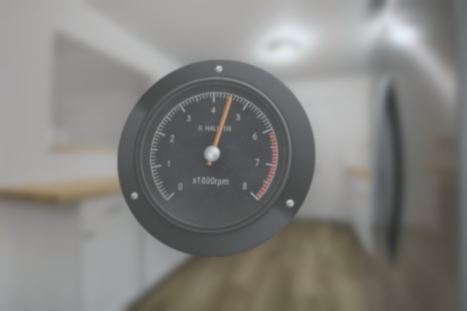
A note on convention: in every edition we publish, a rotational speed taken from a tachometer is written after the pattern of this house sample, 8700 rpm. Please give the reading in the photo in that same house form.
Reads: 4500 rpm
